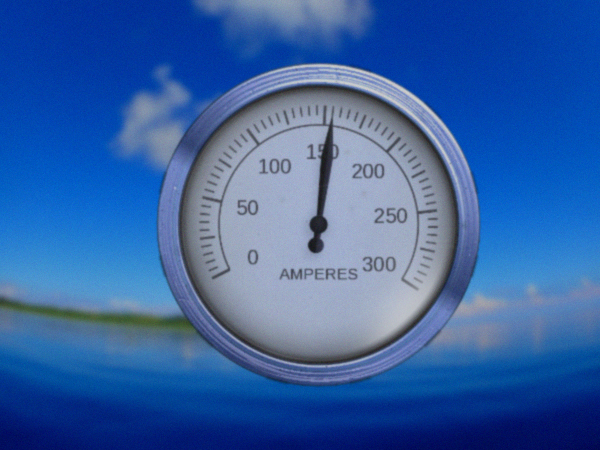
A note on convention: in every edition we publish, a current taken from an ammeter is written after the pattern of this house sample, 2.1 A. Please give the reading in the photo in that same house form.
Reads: 155 A
